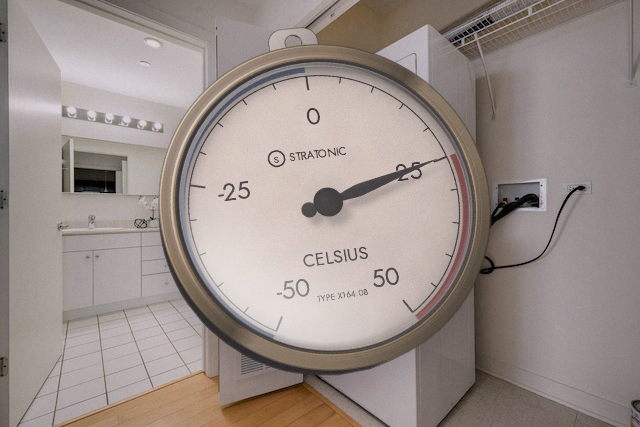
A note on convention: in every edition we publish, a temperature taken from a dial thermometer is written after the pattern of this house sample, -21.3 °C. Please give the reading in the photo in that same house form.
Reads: 25 °C
